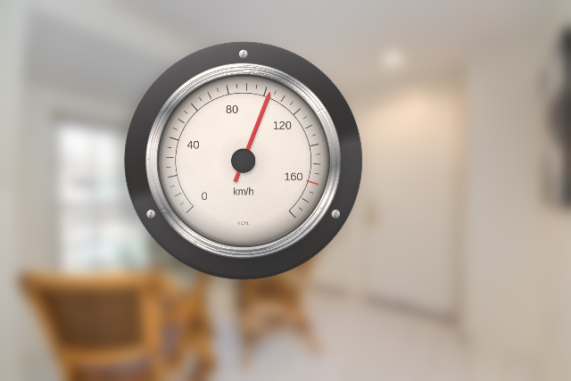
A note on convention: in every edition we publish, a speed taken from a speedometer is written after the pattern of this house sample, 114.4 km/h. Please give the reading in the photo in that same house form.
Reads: 102.5 km/h
